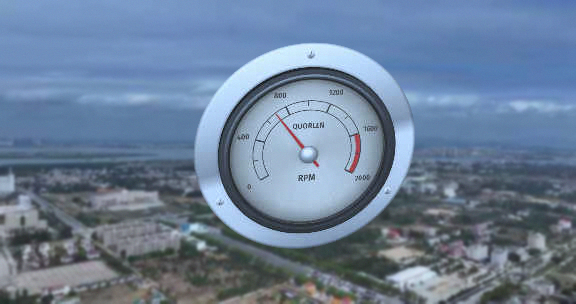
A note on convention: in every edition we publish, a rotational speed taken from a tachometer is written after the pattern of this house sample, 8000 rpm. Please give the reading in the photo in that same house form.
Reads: 700 rpm
